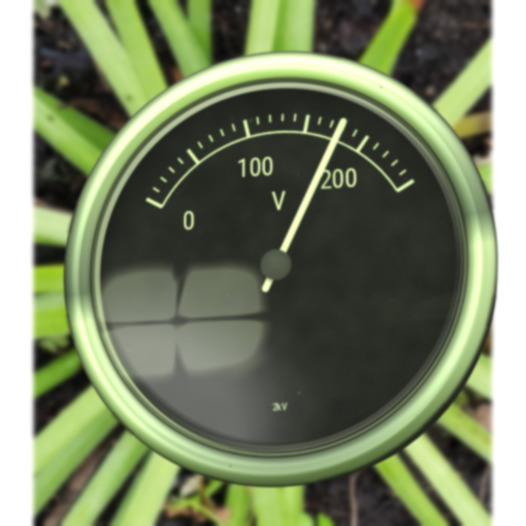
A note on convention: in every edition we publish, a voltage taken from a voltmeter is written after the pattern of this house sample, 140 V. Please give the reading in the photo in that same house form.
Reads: 180 V
